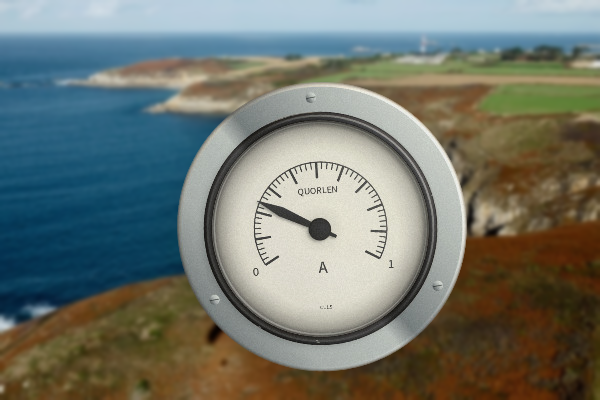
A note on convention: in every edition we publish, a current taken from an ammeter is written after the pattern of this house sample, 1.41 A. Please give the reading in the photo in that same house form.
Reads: 0.24 A
